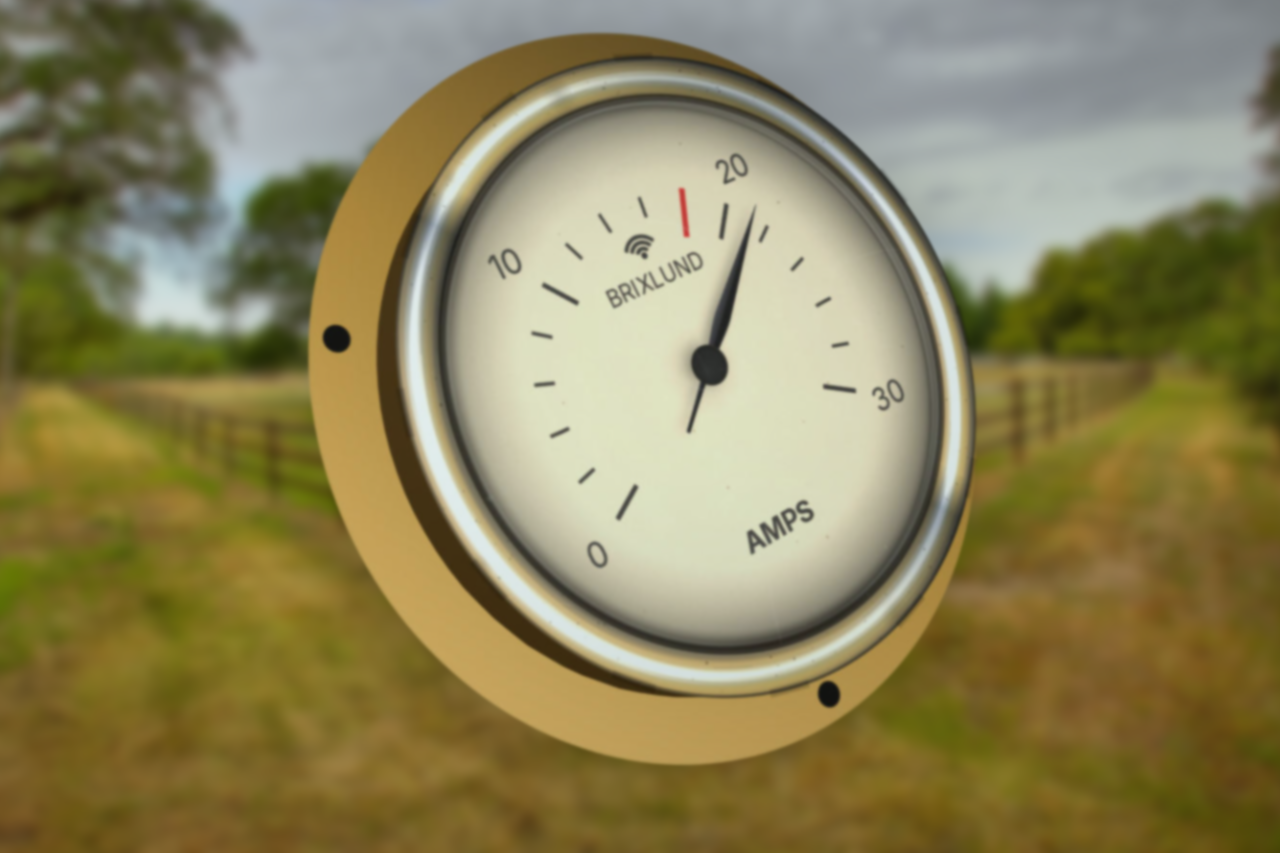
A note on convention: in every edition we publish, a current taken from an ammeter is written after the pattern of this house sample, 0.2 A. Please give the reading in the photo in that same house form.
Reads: 21 A
